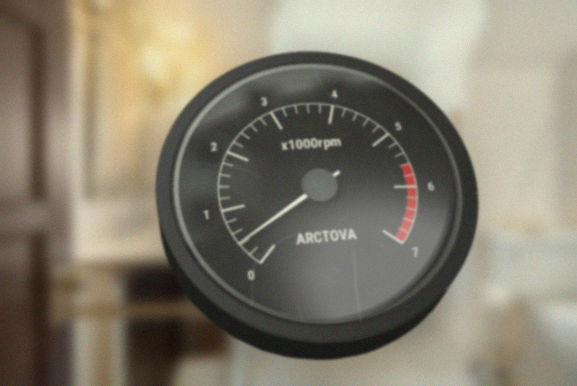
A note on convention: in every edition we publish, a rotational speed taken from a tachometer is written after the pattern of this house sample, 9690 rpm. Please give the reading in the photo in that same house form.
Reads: 400 rpm
